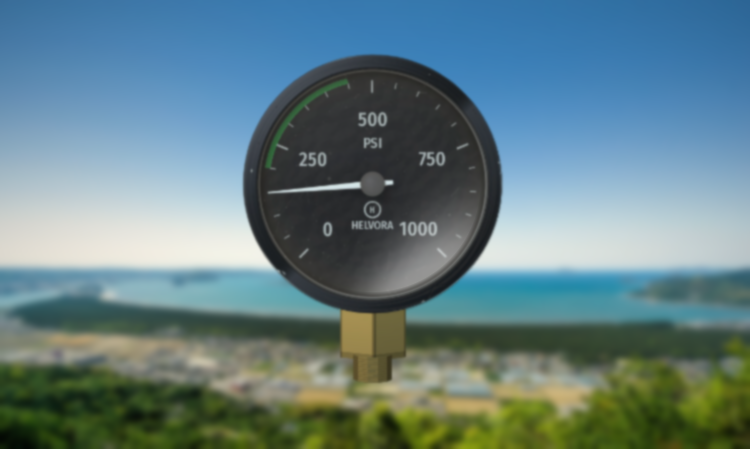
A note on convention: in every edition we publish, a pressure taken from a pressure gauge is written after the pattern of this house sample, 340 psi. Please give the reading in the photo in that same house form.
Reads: 150 psi
